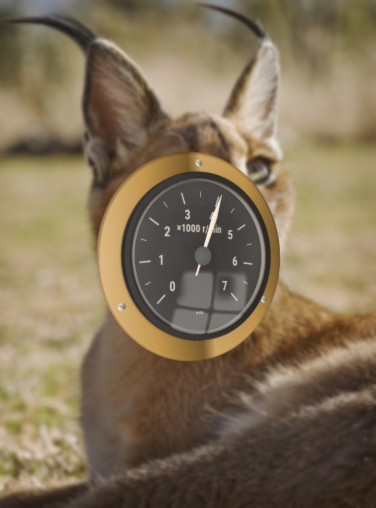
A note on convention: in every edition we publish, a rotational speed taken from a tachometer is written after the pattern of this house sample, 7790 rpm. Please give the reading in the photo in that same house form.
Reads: 4000 rpm
